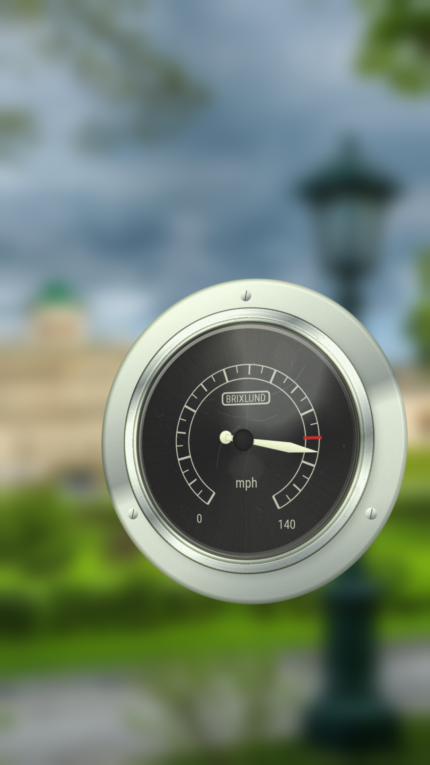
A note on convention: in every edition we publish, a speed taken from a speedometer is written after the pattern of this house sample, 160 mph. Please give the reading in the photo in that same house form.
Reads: 115 mph
